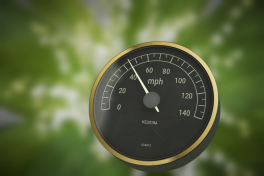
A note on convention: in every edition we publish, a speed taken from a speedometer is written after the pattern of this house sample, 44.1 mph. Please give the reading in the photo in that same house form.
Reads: 45 mph
